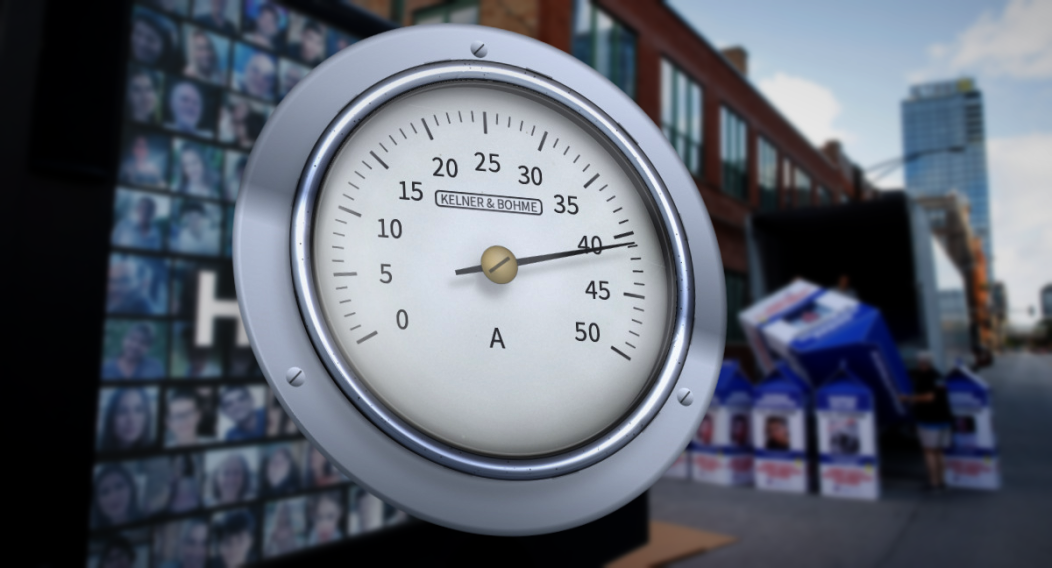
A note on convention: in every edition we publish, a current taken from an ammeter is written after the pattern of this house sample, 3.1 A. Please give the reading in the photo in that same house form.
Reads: 41 A
